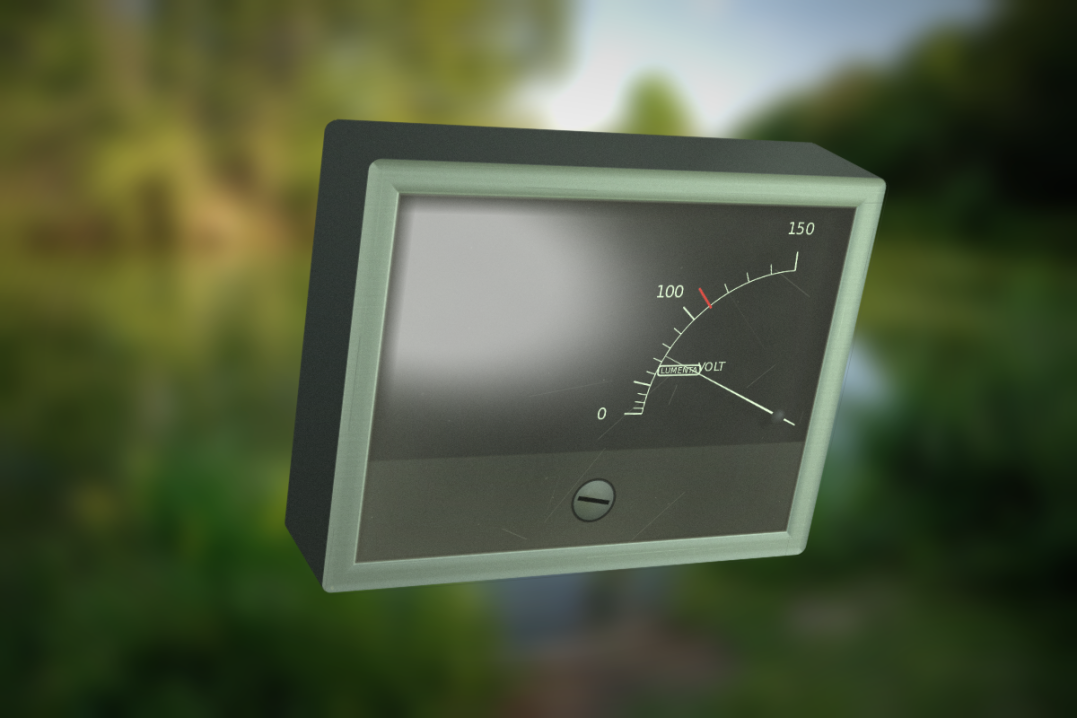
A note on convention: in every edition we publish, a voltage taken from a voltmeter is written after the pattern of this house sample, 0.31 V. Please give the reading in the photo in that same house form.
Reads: 75 V
